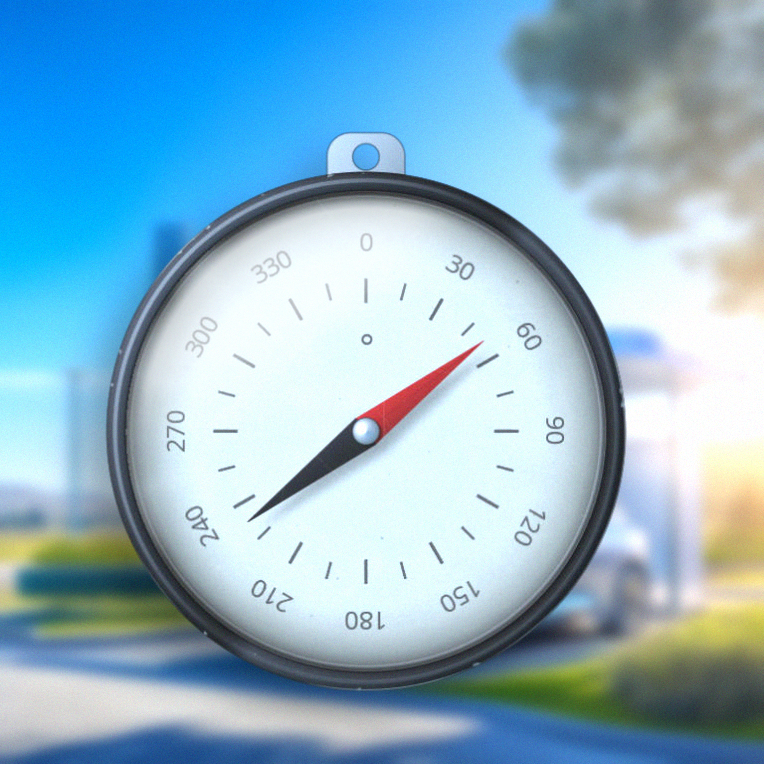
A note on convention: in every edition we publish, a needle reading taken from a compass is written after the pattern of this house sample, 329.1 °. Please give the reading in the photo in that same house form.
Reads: 52.5 °
